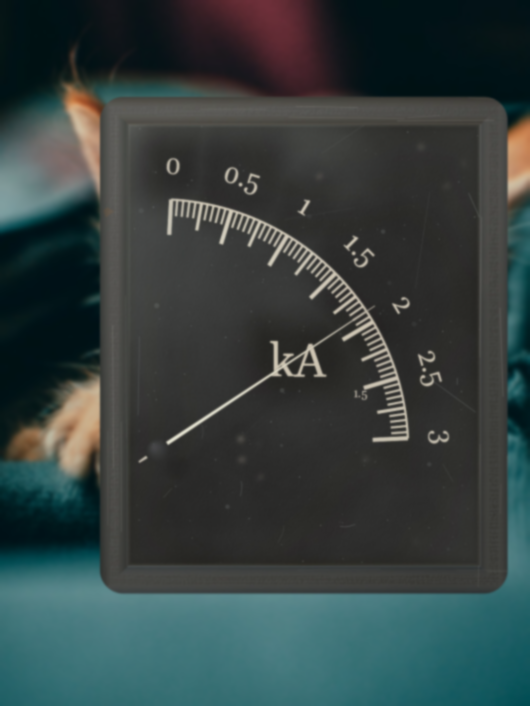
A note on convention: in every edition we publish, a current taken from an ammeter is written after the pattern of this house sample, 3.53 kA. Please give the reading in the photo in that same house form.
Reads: 1.9 kA
